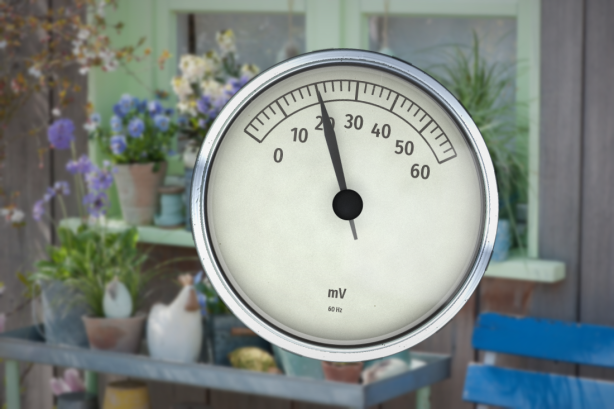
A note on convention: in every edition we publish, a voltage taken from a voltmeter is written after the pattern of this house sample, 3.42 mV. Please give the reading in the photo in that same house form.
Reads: 20 mV
